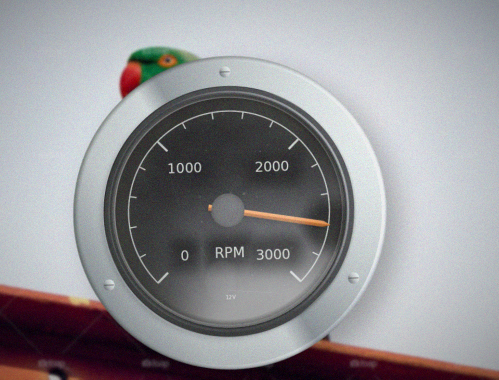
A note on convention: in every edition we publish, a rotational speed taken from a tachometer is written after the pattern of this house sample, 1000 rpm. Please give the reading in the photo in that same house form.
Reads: 2600 rpm
